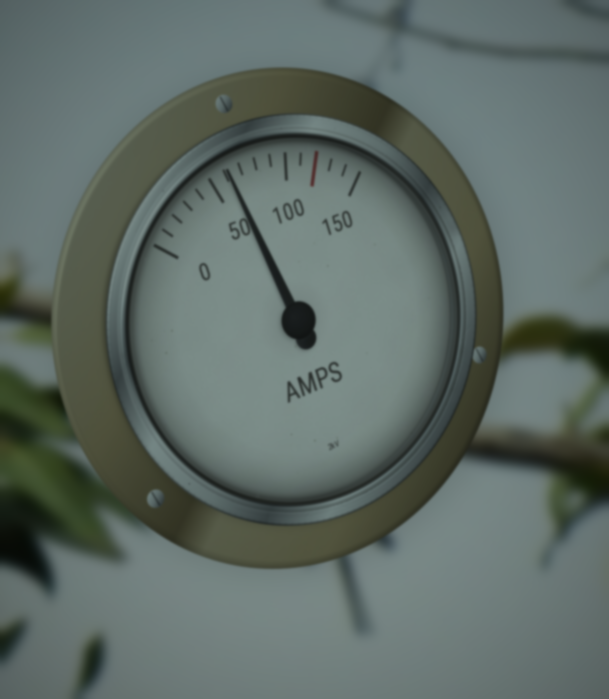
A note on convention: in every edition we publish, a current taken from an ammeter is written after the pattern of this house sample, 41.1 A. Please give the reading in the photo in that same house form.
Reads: 60 A
